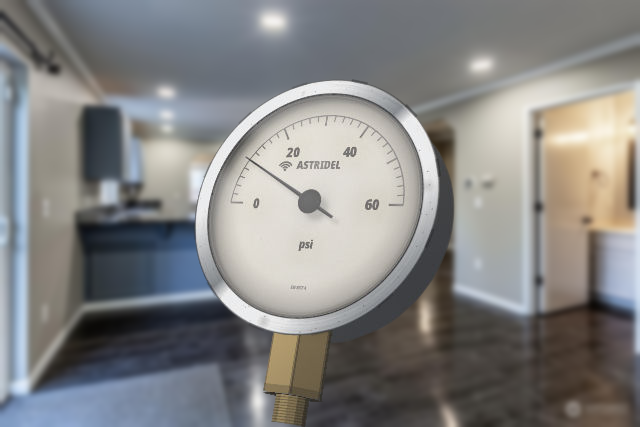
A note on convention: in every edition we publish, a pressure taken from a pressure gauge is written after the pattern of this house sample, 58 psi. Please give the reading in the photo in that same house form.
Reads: 10 psi
